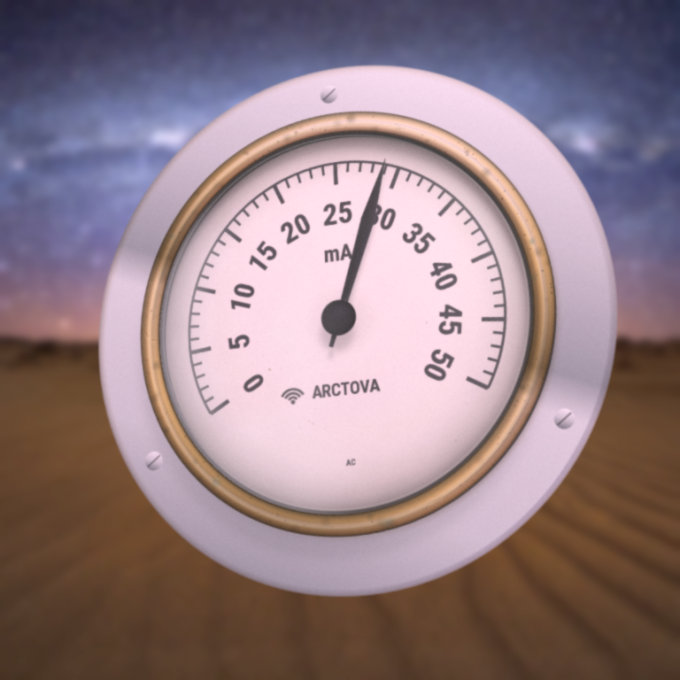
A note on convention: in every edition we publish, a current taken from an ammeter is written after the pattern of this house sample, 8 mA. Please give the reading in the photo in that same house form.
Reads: 29 mA
